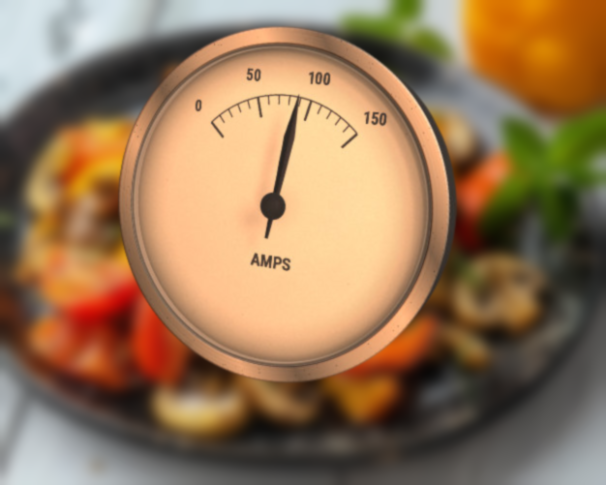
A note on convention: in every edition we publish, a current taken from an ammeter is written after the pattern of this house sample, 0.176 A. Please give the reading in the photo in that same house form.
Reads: 90 A
